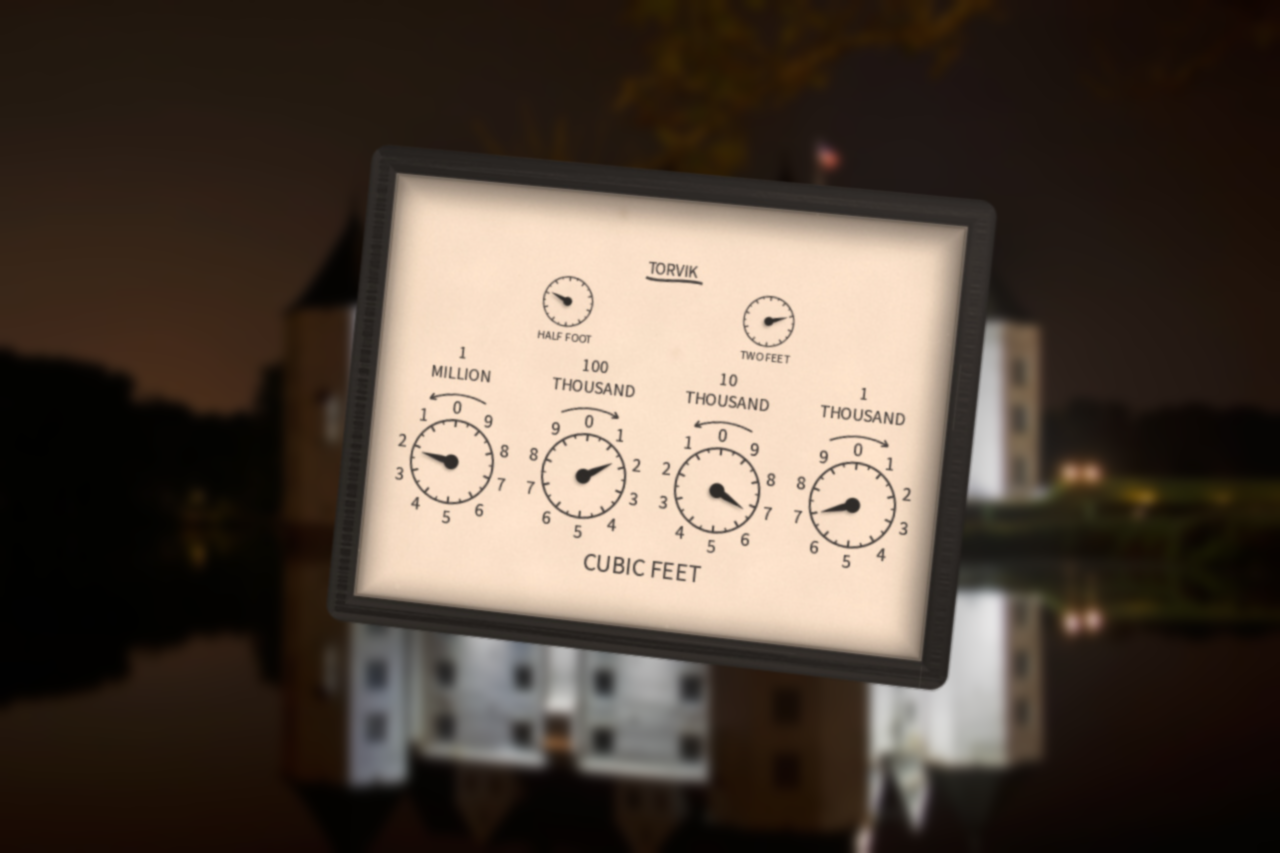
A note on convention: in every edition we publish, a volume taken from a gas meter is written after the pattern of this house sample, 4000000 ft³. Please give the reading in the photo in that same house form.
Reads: 216700 ft³
